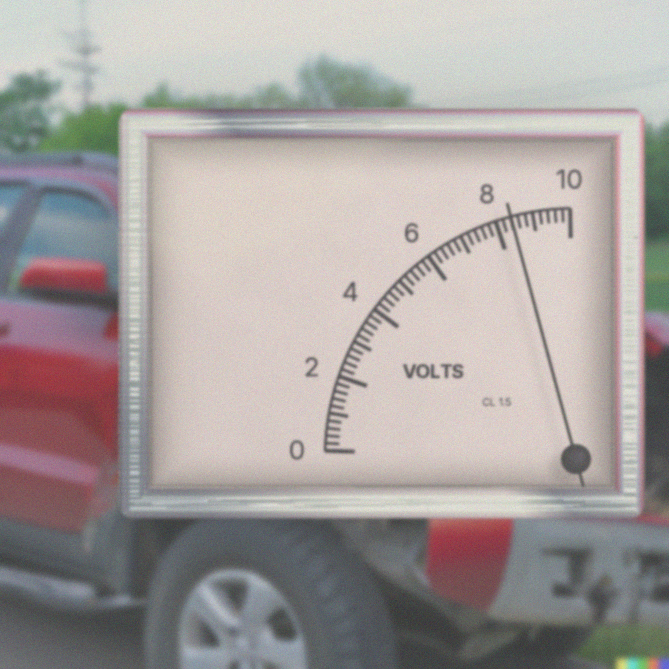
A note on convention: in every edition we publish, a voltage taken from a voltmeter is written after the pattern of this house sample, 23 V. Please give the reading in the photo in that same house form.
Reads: 8.4 V
